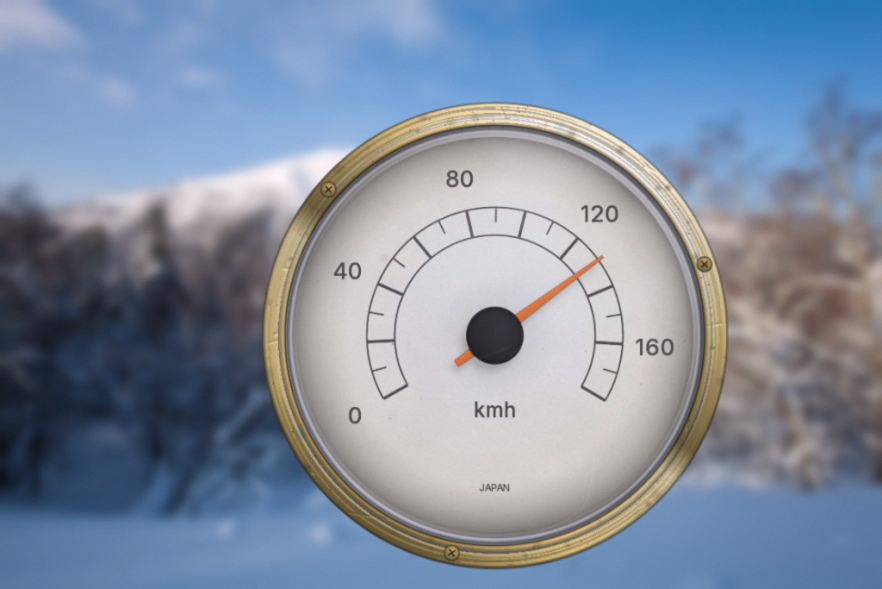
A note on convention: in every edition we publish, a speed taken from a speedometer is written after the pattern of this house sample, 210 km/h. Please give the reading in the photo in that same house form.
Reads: 130 km/h
